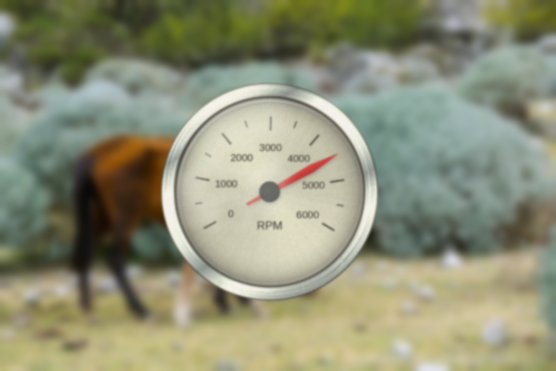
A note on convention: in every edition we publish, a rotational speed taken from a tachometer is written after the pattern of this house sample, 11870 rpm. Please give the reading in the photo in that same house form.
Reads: 4500 rpm
